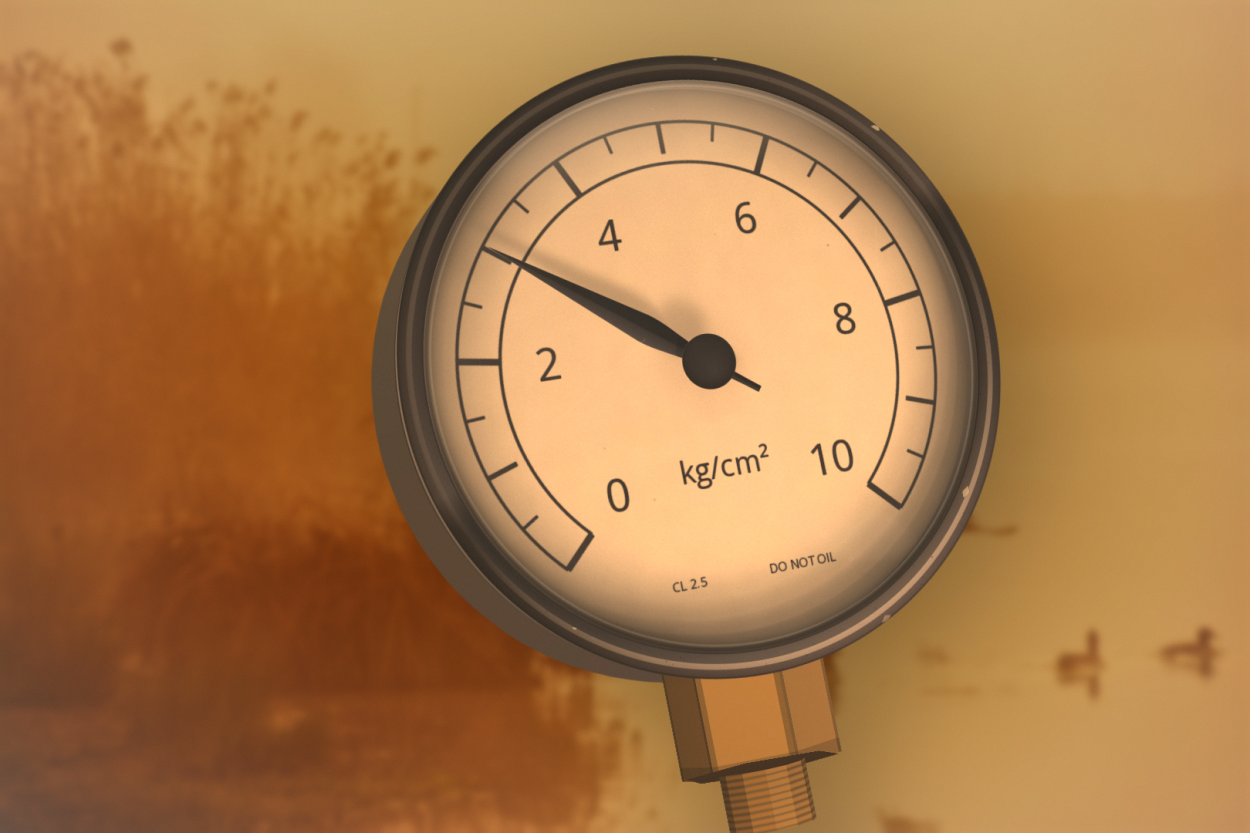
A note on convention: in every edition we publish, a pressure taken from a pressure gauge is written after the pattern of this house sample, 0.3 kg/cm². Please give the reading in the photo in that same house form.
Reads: 3 kg/cm²
